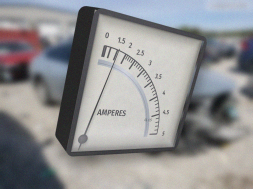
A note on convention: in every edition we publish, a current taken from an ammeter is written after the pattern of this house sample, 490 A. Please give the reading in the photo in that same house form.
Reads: 1.5 A
